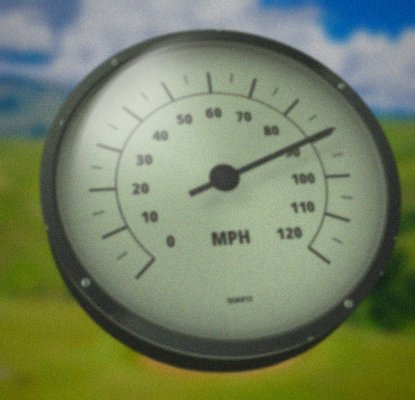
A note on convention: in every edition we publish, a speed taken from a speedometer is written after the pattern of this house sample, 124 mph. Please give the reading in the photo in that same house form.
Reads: 90 mph
